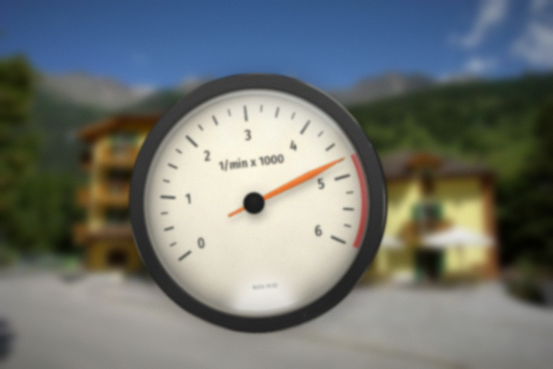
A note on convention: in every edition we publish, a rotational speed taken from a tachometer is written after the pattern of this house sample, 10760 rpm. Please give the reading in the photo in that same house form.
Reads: 4750 rpm
